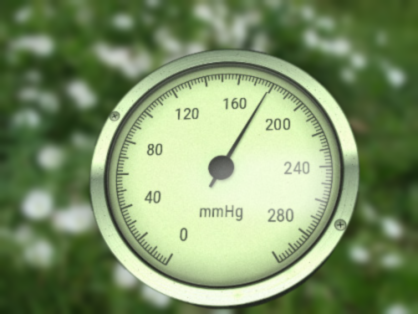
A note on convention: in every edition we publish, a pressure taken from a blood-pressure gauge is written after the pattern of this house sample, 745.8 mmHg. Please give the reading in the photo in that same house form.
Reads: 180 mmHg
